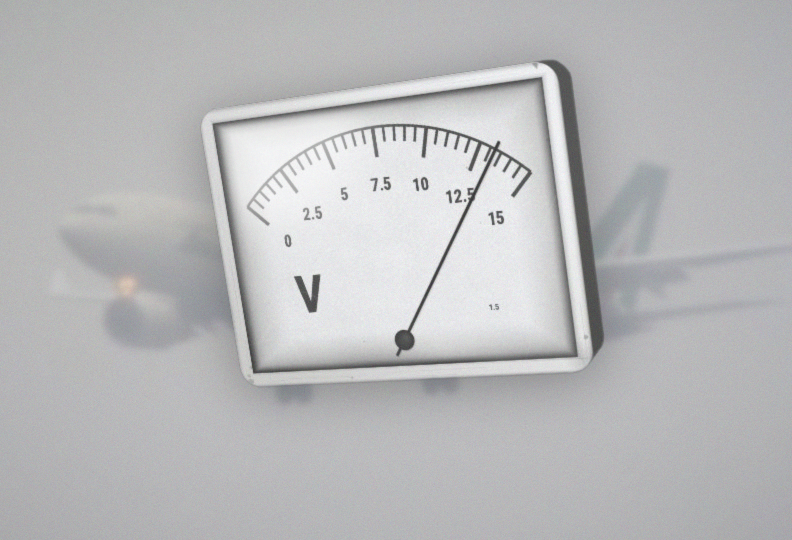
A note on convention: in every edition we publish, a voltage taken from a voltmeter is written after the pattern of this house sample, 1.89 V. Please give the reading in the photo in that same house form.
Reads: 13.25 V
